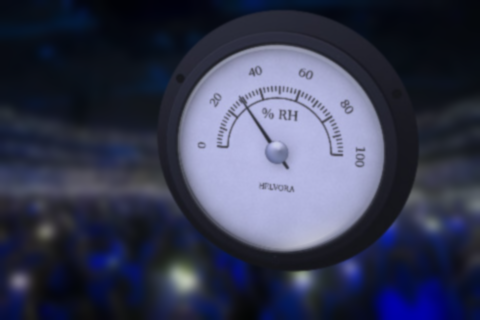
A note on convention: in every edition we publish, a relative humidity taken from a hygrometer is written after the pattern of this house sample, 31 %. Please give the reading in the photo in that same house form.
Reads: 30 %
